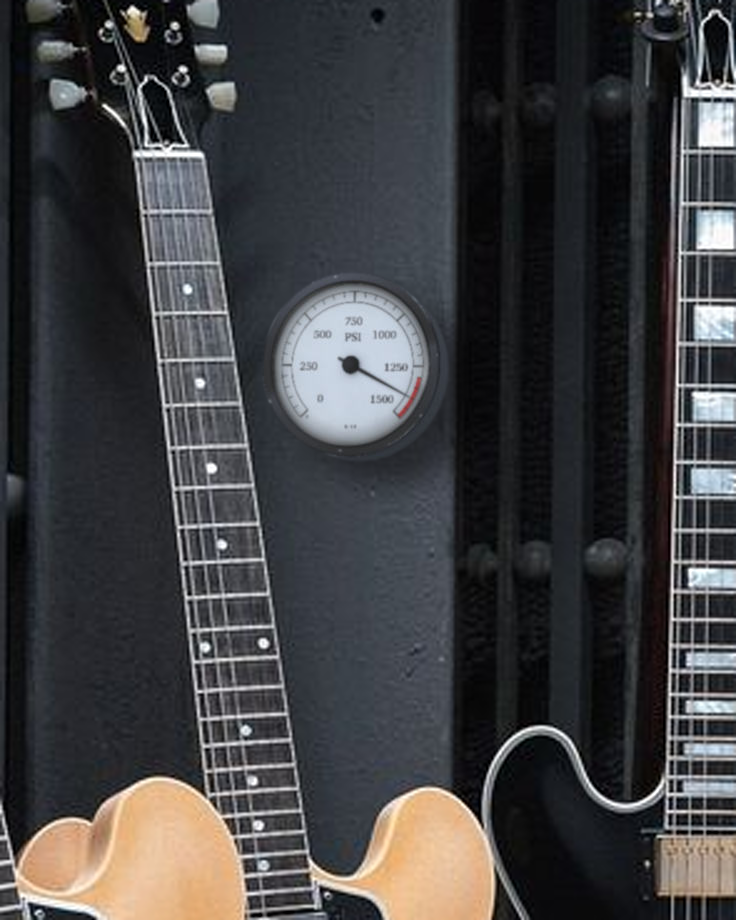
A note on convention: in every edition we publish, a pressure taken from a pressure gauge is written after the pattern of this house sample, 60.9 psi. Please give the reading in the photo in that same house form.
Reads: 1400 psi
